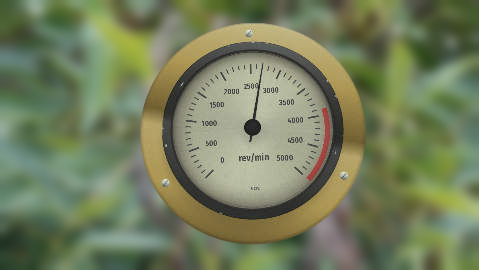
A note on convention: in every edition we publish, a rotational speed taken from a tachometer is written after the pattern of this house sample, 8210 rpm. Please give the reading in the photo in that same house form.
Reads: 2700 rpm
